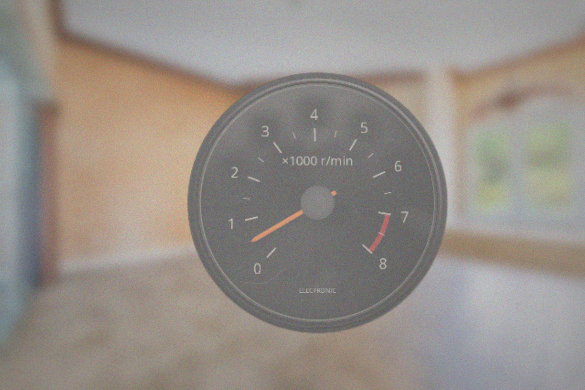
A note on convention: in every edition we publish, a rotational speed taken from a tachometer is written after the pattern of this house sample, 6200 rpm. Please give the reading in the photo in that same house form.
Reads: 500 rpm
